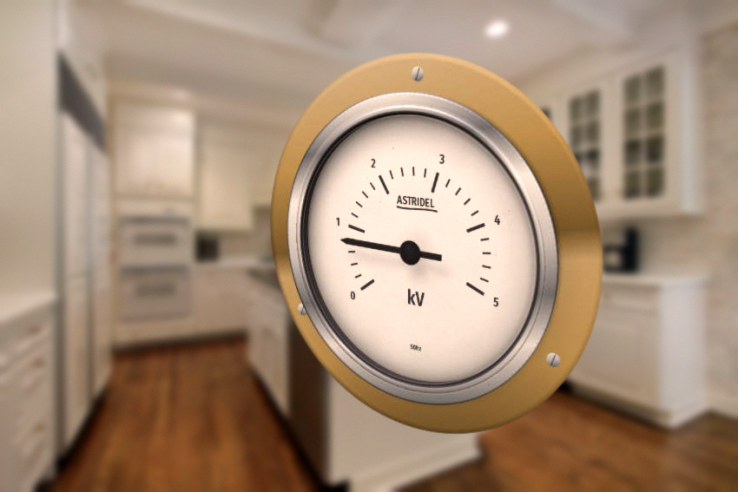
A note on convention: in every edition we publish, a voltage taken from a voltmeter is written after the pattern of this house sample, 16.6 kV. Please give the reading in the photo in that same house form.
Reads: 0.8 kV
